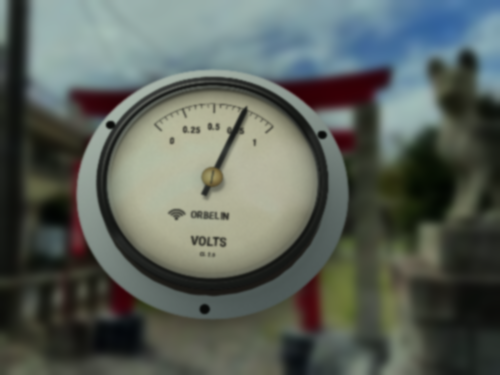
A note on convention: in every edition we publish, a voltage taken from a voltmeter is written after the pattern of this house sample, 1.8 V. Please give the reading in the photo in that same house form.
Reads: 0.75 V
